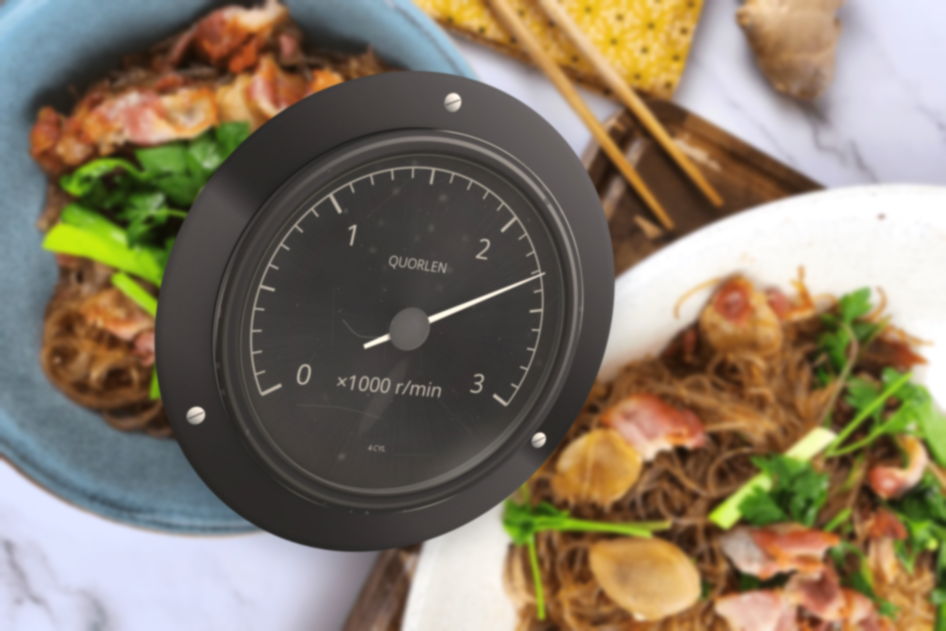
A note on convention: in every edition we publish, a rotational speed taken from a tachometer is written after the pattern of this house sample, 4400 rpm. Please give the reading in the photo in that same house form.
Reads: 2300 rpm
